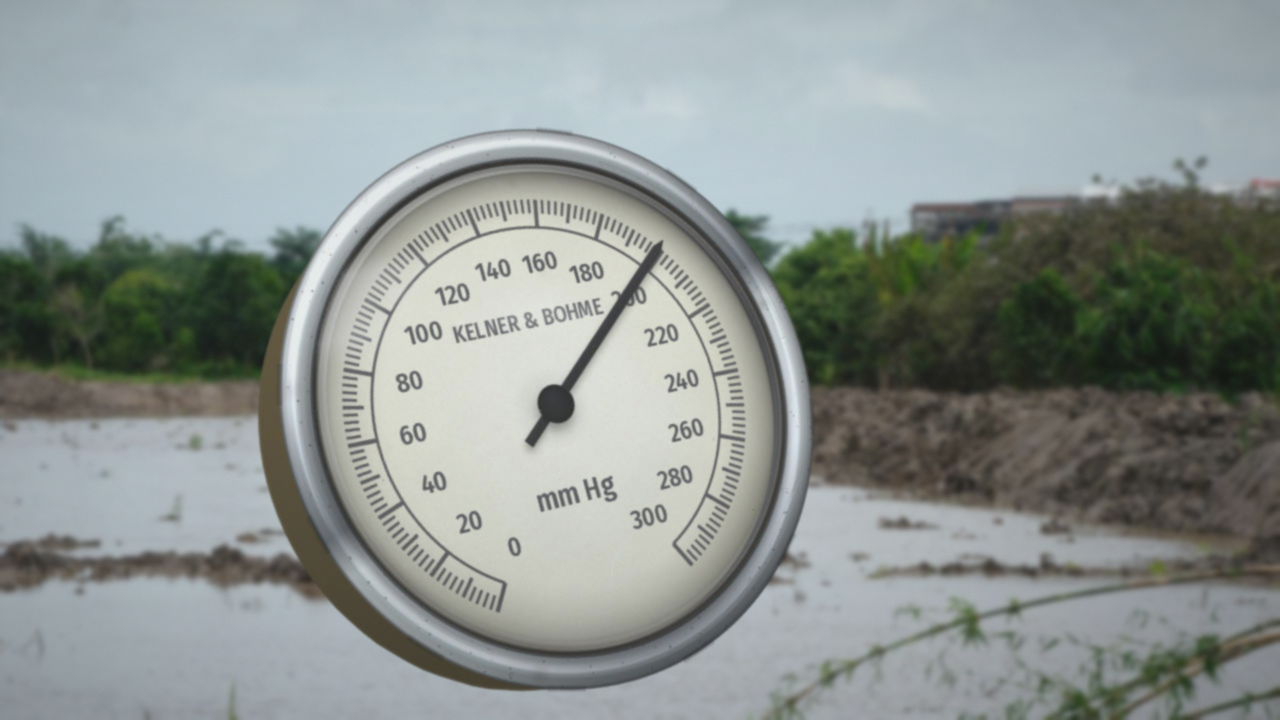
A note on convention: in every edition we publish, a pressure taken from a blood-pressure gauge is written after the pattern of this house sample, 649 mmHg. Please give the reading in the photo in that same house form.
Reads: 198 mmHg
